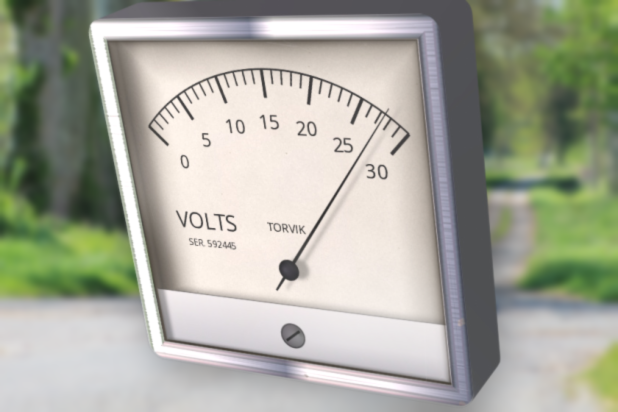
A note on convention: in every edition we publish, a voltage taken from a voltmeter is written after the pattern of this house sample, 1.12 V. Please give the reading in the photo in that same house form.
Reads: 27.5 V
